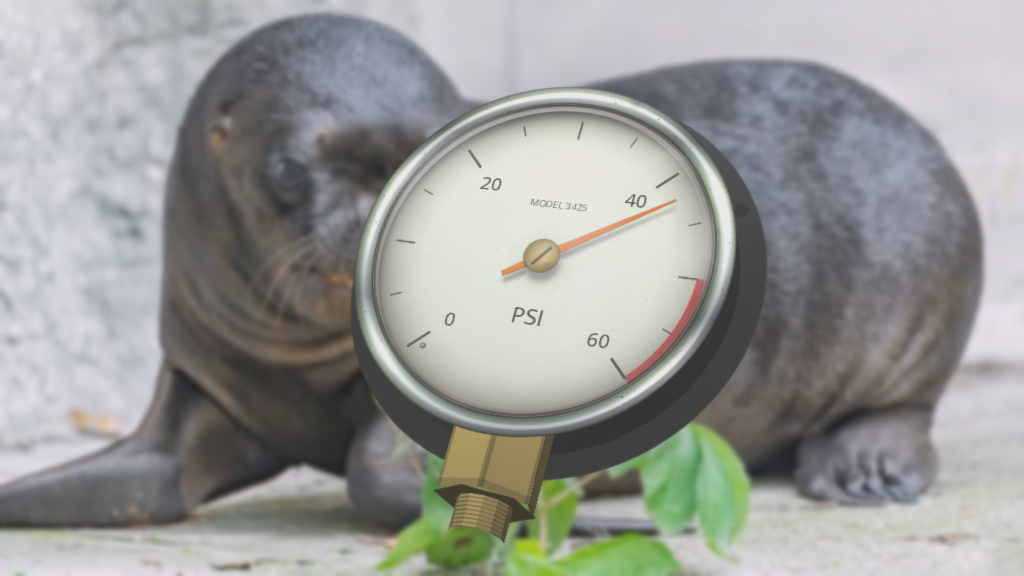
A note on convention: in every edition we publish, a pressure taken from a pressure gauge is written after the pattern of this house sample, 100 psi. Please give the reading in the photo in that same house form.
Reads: 42.5 psi
